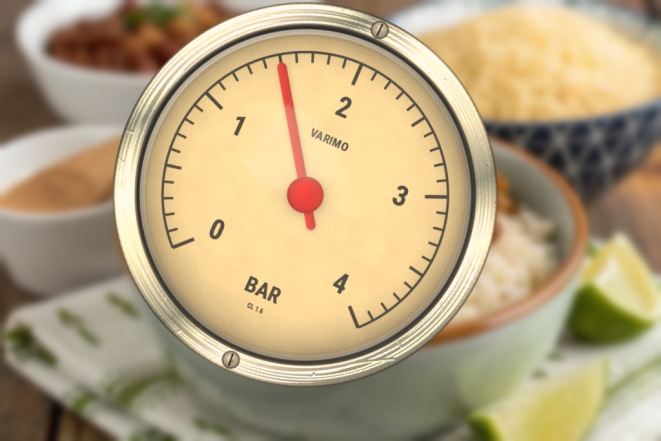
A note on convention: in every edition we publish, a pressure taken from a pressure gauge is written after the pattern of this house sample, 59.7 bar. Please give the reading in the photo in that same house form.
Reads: 1.5 bar
